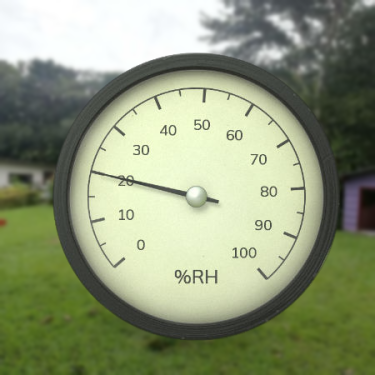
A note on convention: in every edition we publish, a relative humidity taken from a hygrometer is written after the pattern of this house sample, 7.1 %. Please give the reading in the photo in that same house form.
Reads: 20 %
